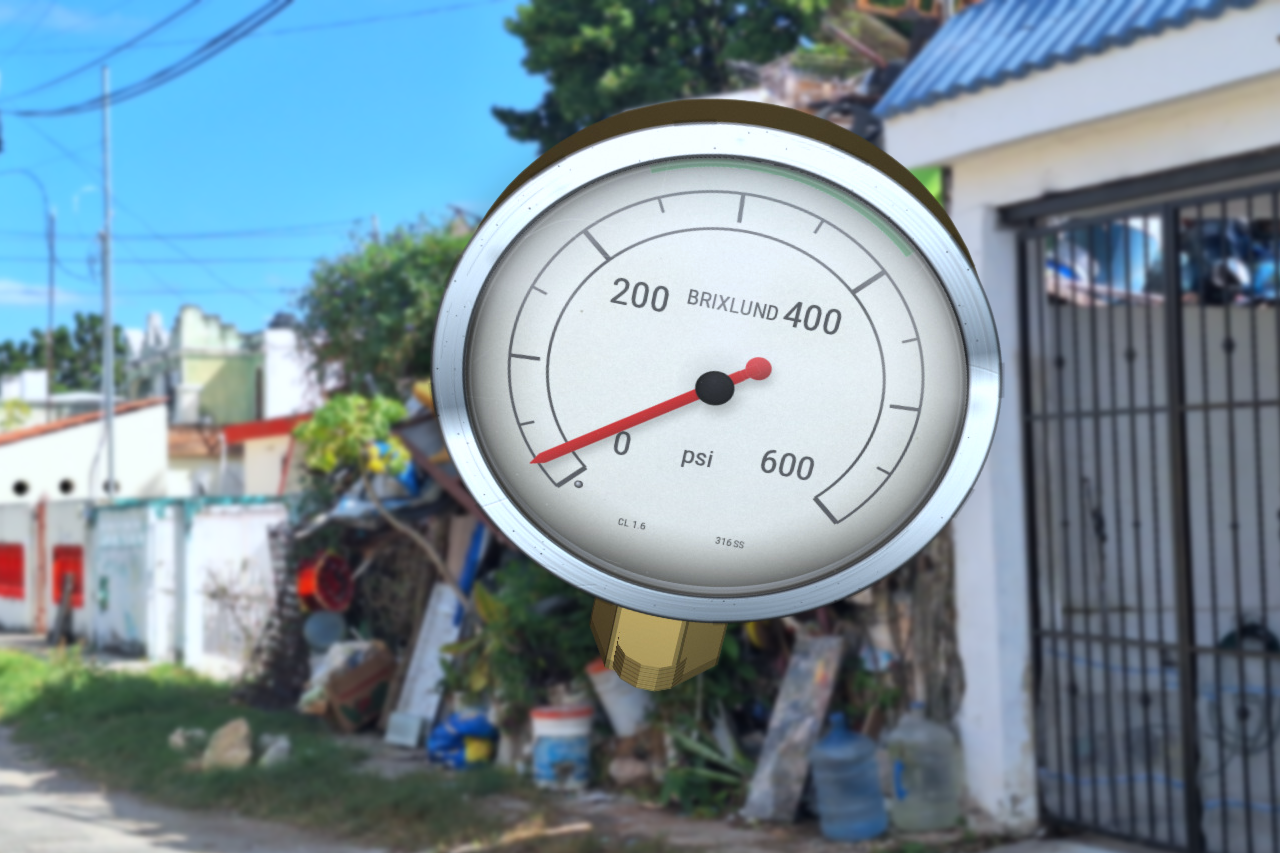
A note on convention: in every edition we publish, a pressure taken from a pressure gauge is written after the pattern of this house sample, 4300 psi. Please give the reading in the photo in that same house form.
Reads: 25 psi
